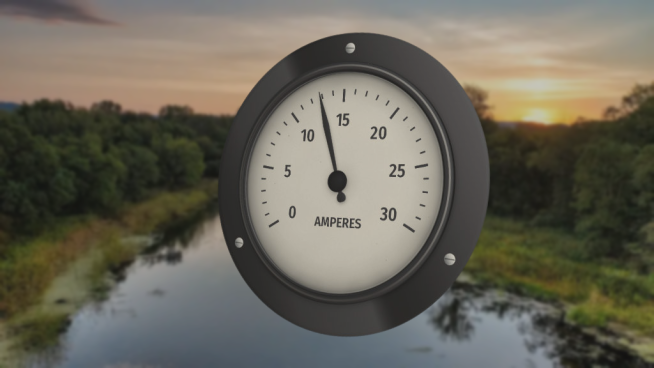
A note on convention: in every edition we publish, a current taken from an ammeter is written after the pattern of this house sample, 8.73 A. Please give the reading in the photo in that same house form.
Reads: 13 A
